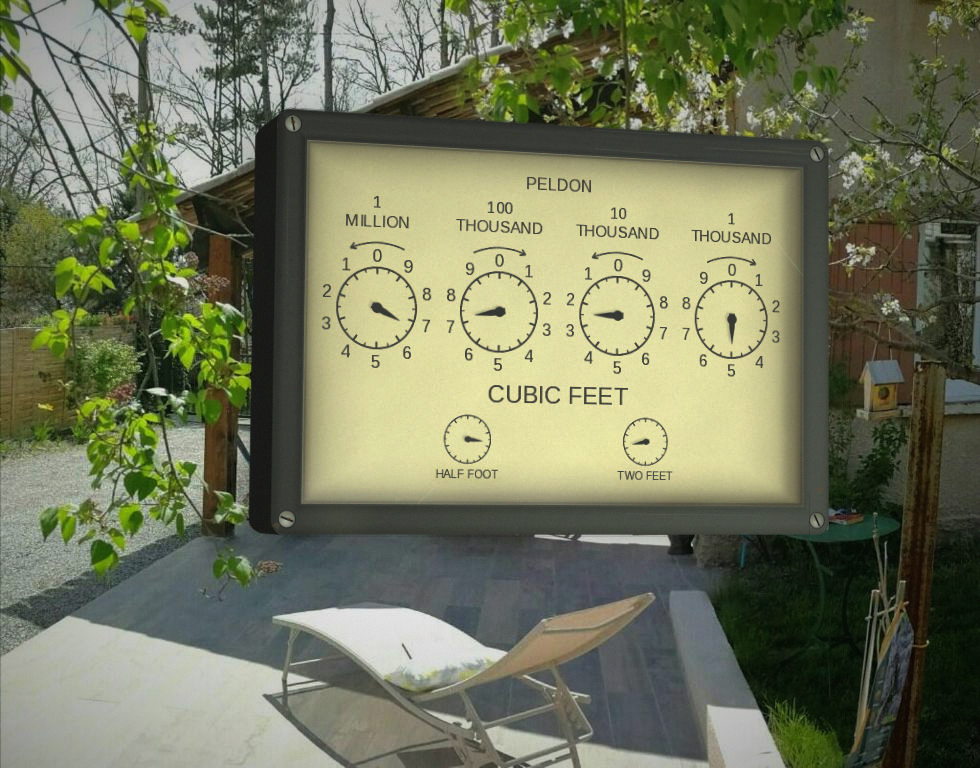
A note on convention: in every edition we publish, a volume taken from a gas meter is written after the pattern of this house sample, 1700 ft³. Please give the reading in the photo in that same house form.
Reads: 672500 ft³
